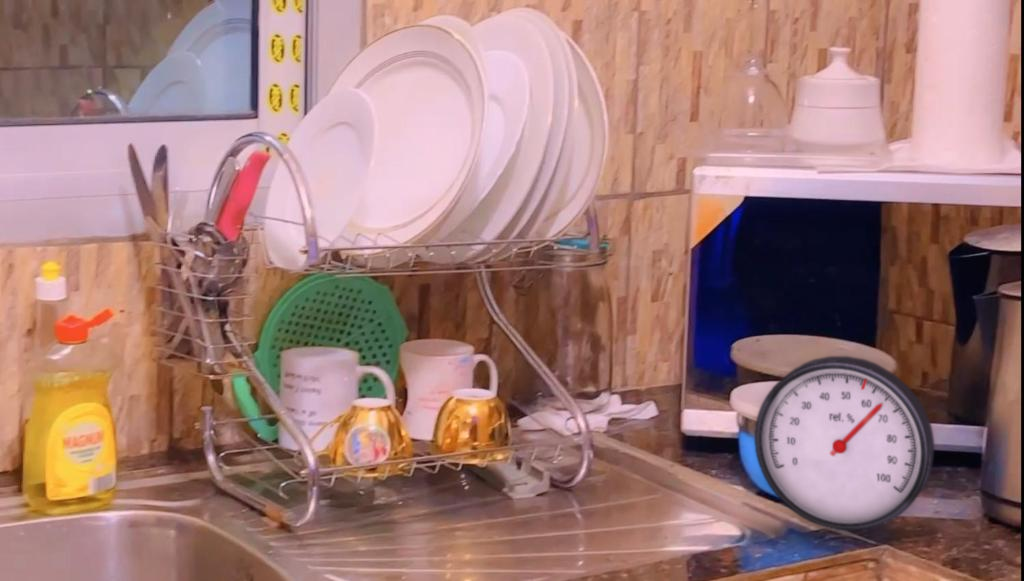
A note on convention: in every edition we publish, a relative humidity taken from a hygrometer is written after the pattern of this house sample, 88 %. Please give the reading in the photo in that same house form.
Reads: 65 %
